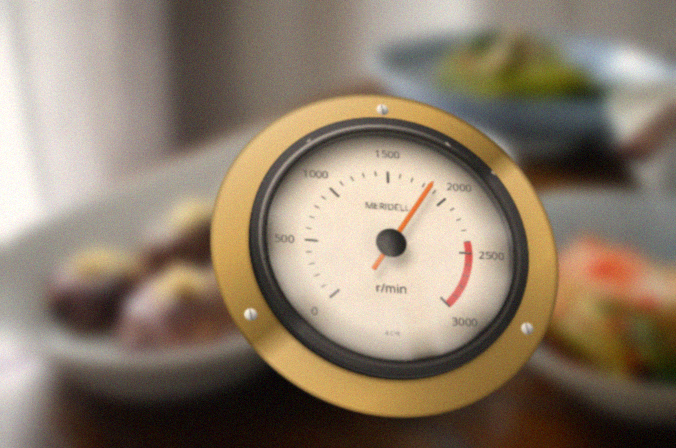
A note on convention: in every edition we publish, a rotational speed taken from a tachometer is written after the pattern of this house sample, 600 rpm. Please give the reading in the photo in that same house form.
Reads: 1850 rpm
